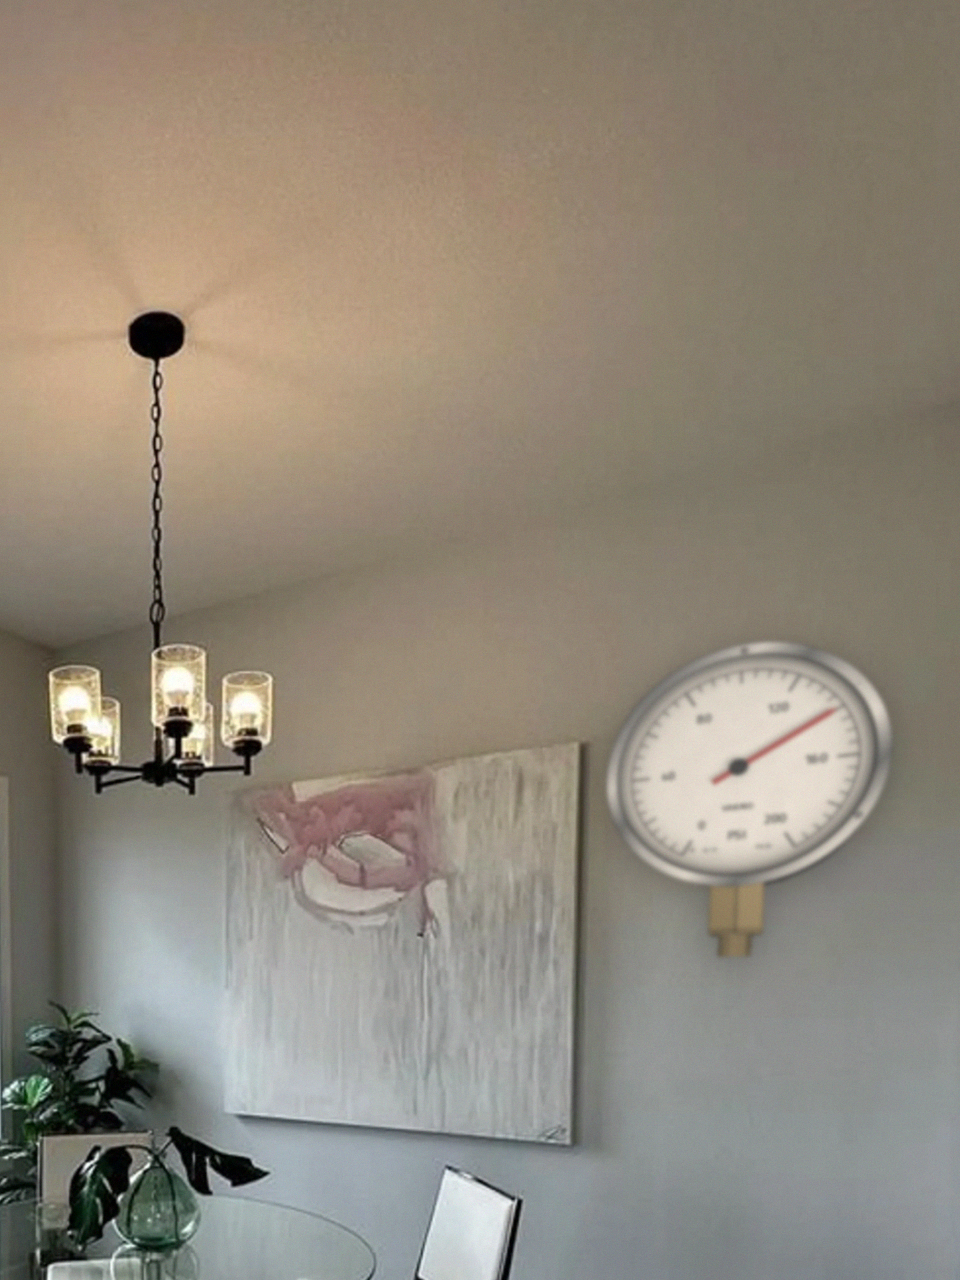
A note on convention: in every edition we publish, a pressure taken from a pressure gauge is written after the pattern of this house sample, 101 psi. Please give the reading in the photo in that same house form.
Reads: 140 psi
